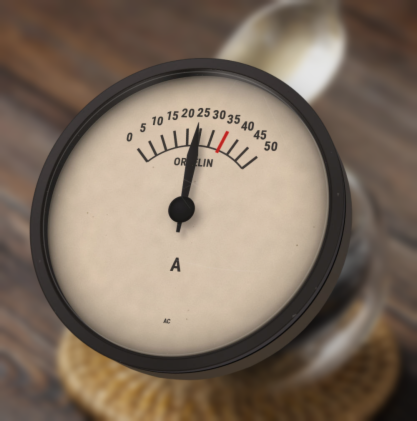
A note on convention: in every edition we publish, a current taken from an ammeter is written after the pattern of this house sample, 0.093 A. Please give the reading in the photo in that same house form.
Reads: 25 A
